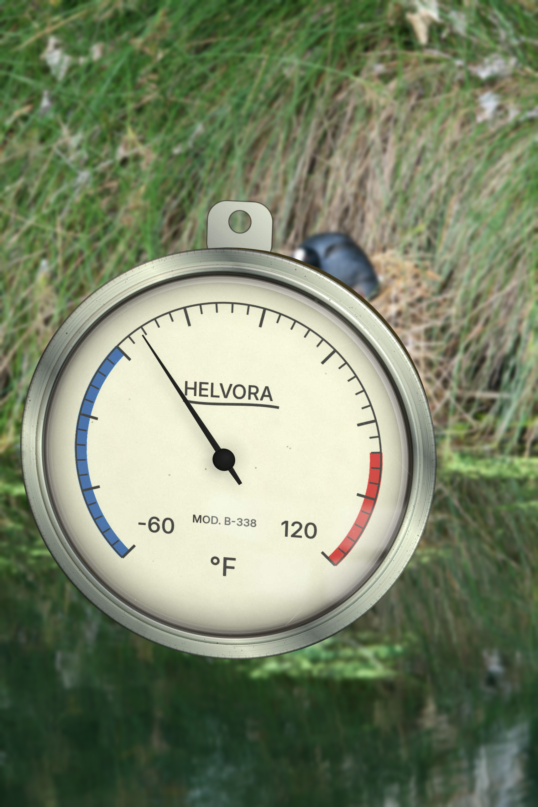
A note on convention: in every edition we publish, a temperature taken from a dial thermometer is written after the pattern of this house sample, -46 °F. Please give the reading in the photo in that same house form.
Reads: 8 °F
